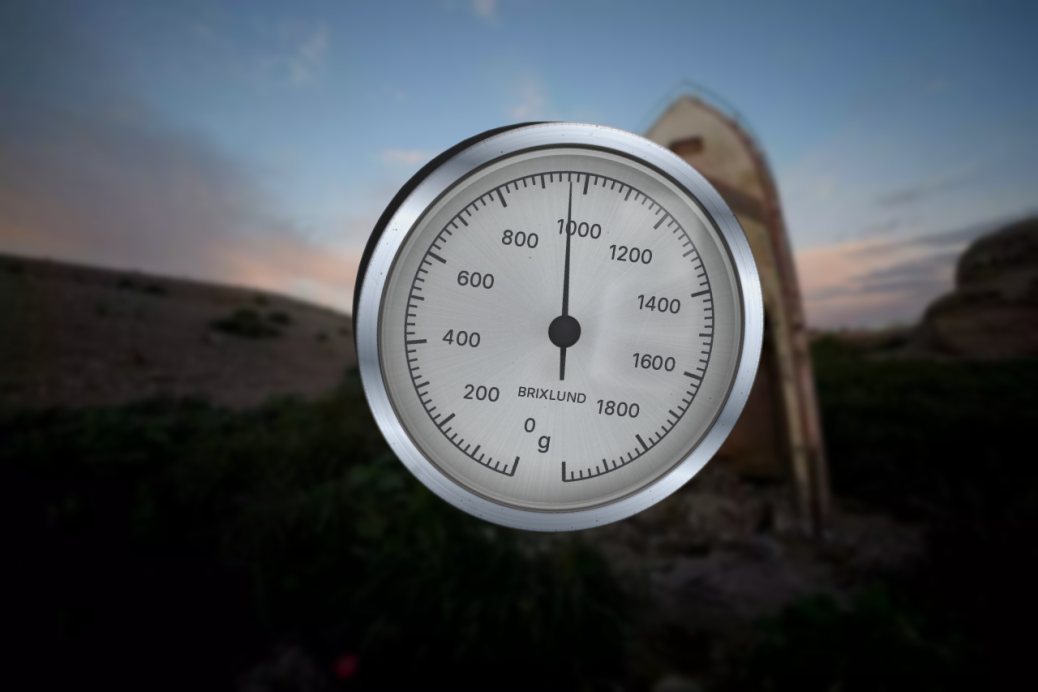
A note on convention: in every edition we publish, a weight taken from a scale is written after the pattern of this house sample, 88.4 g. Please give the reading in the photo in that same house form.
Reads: 960 g
